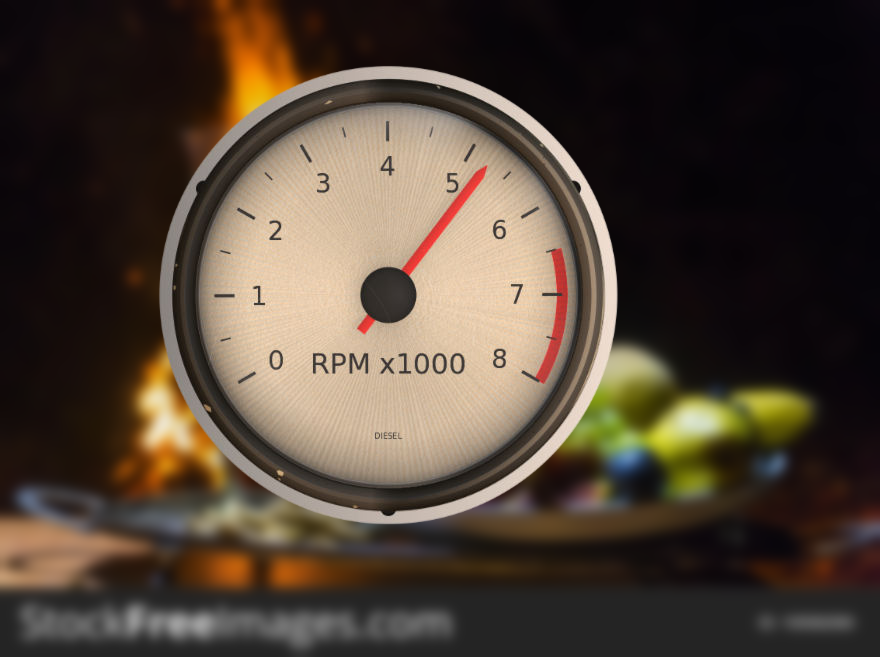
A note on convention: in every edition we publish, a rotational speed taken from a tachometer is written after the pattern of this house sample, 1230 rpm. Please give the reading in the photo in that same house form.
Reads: 5250 rpm
